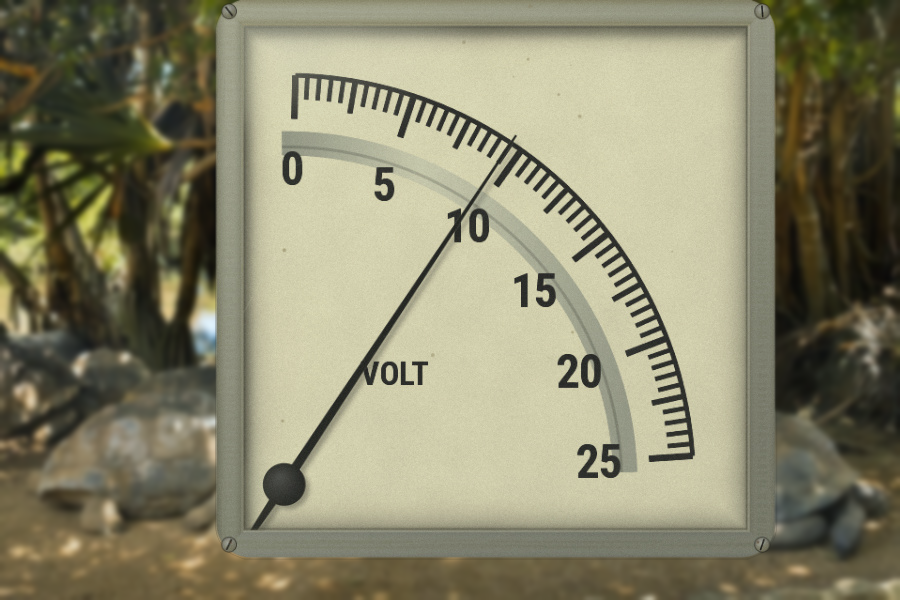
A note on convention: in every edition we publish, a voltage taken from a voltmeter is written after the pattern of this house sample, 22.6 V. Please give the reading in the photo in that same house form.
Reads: 9.5 V
